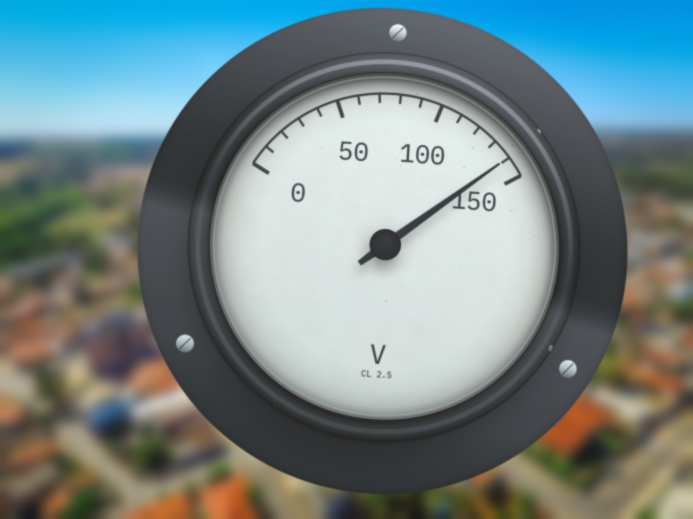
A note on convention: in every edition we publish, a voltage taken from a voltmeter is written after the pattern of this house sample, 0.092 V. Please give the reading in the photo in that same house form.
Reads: 140 V
